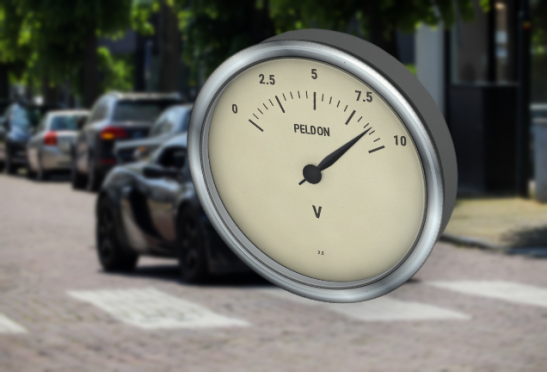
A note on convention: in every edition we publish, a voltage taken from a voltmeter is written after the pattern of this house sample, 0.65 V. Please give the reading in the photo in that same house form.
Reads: 8.75 V
